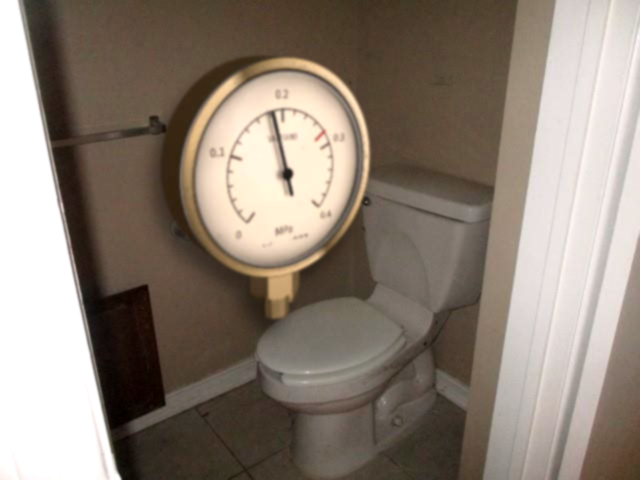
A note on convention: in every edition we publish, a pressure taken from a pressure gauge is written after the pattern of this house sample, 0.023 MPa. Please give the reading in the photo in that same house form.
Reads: 0.18 MPa
